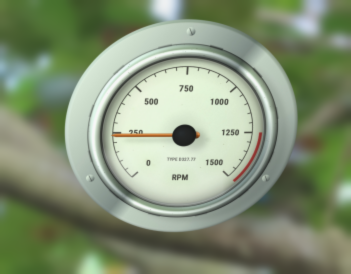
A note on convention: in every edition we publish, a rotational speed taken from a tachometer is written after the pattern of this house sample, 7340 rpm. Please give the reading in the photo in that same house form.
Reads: 250 rpm
